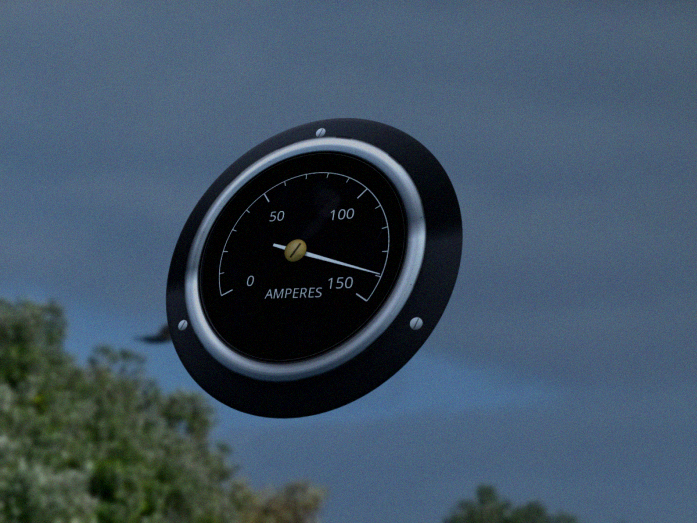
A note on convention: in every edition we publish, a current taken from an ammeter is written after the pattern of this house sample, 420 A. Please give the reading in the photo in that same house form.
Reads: 140 A
